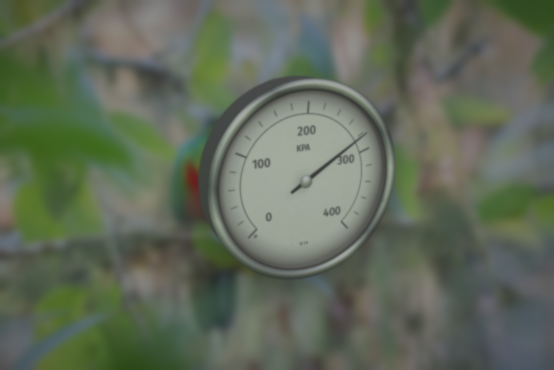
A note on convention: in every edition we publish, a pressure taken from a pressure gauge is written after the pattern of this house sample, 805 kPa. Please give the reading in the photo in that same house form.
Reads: 280 kPa
